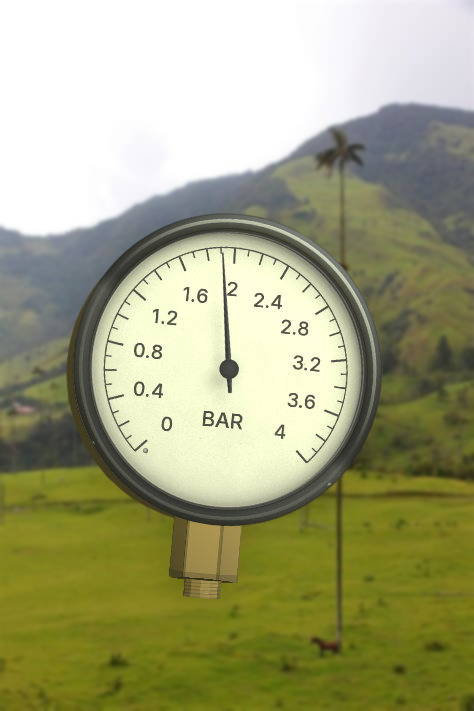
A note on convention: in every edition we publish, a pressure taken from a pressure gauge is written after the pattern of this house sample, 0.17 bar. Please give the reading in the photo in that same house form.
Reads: 1.9 bar
